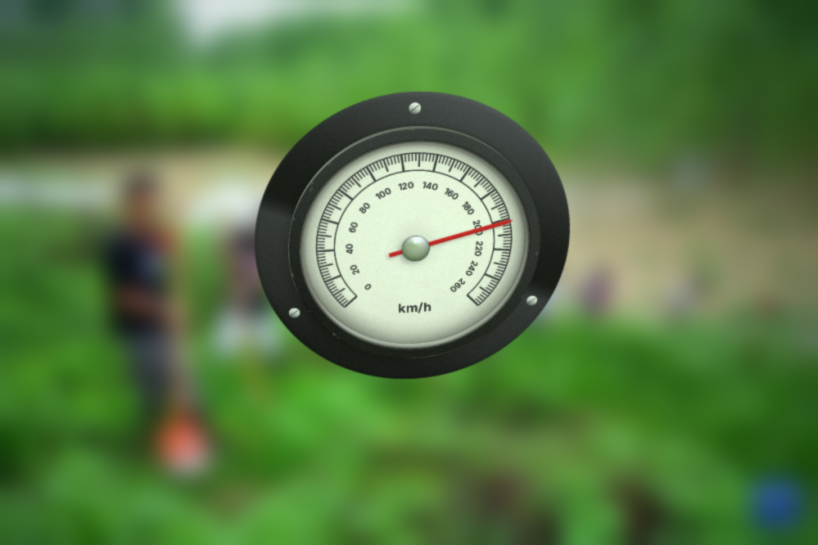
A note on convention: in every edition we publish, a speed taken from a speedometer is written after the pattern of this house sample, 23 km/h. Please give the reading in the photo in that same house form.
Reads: 200 km/h
